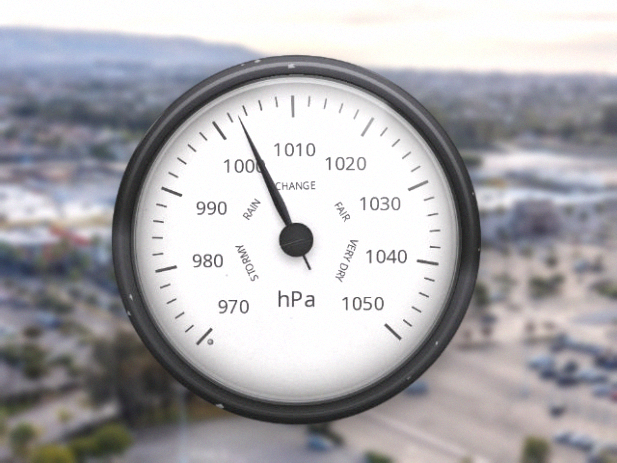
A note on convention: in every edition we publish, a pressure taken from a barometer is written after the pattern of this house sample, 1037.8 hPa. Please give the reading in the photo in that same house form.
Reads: 1003 hPa
